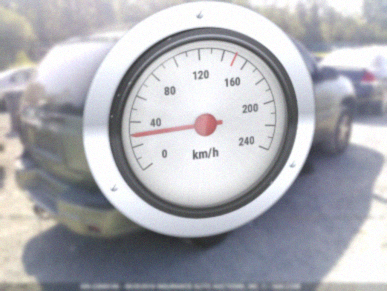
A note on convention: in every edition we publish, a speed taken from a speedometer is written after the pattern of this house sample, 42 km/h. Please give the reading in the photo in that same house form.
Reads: 30 km/h
